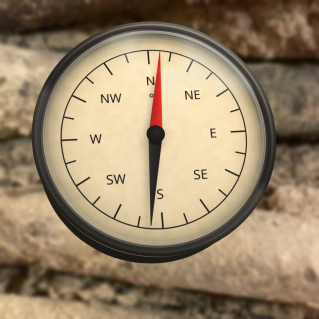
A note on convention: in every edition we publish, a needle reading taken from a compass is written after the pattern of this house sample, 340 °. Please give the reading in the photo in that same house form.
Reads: 7.5 °
